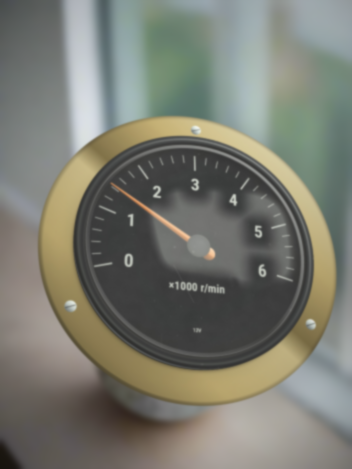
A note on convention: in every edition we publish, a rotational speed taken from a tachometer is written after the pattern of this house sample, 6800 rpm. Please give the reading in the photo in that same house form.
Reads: 1400 rpm
